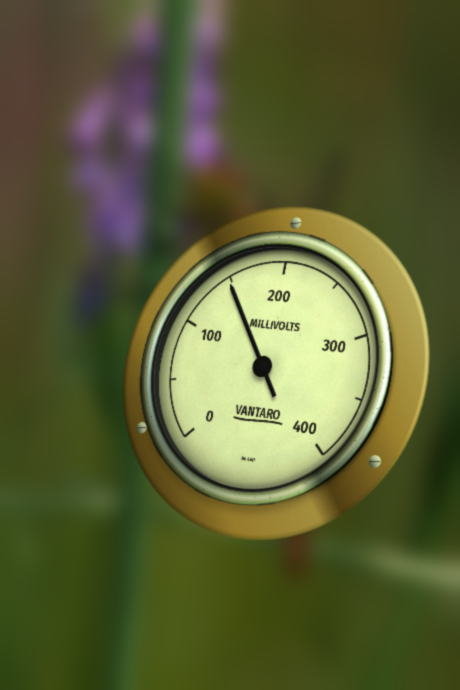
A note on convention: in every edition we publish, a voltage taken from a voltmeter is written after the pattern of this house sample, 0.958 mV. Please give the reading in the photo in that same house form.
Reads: 150 mV
